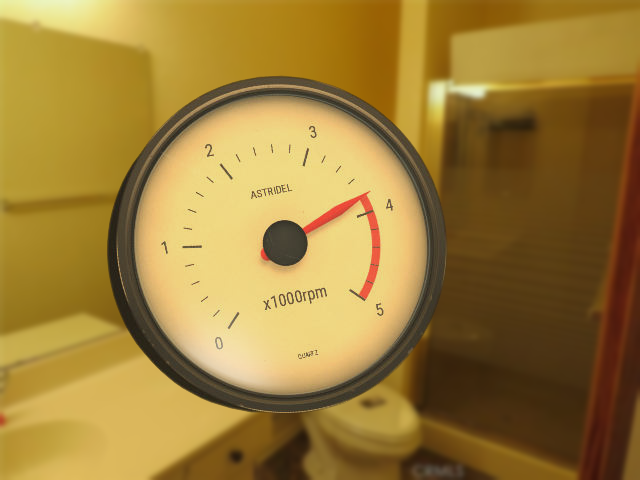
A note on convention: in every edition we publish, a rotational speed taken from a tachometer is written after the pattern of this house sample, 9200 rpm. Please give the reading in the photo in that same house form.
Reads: 3800 rpm
